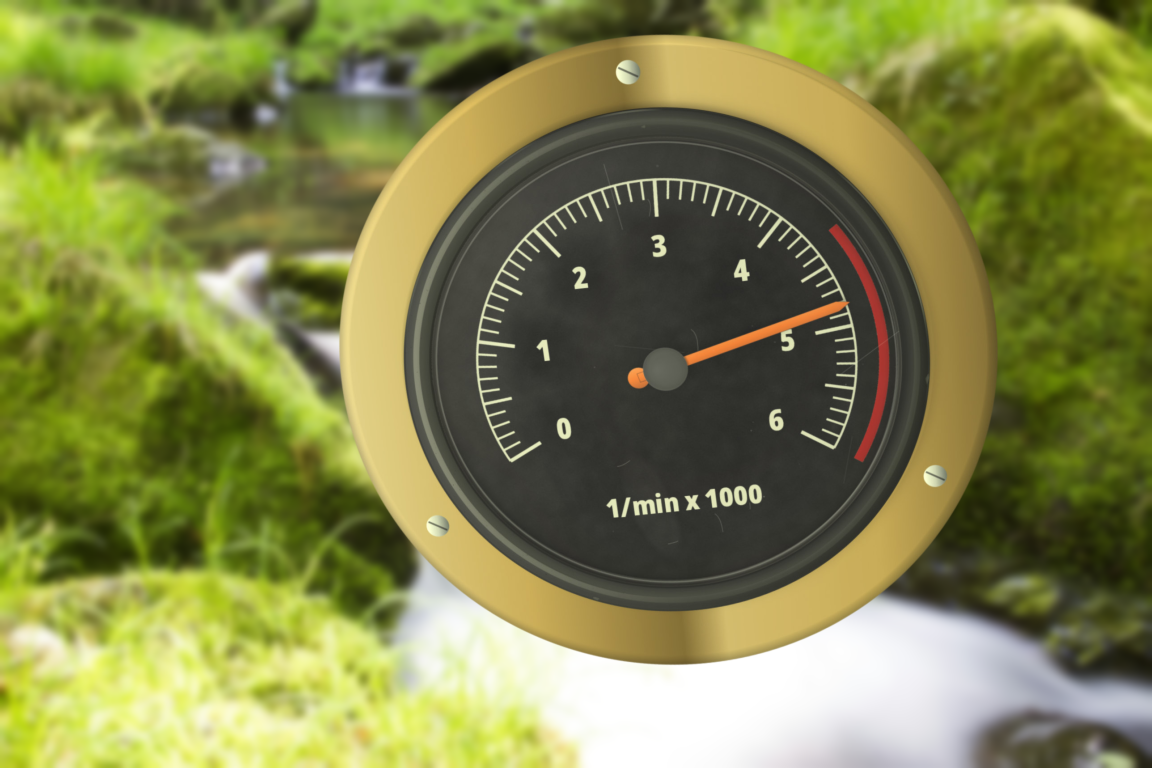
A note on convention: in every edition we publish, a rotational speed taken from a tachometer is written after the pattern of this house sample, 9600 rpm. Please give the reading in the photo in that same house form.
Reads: 4800 rpm
